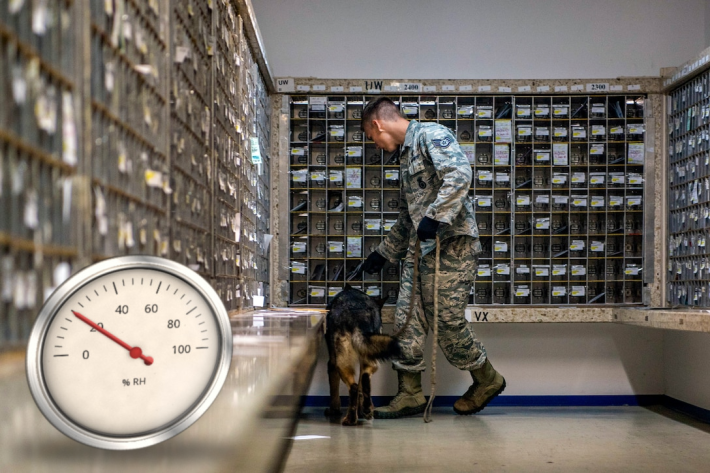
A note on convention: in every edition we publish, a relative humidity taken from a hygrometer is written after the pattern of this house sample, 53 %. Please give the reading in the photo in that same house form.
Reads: 20 %
